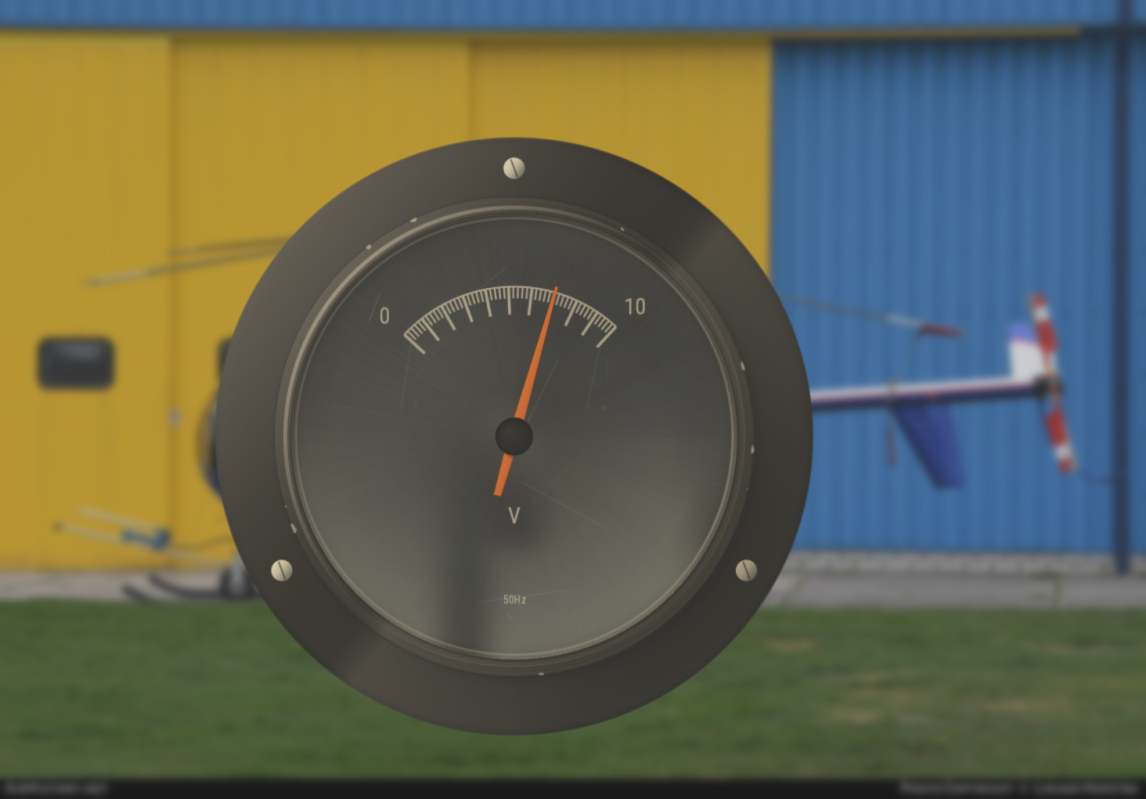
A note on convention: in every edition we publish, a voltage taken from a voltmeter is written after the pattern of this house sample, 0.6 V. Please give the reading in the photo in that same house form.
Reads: 7 V
